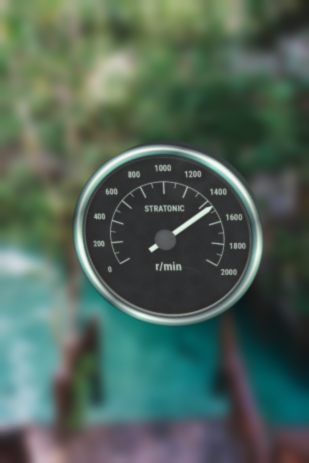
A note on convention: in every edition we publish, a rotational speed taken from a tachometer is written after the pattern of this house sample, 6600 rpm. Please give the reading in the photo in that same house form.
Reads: 1450 rpm
